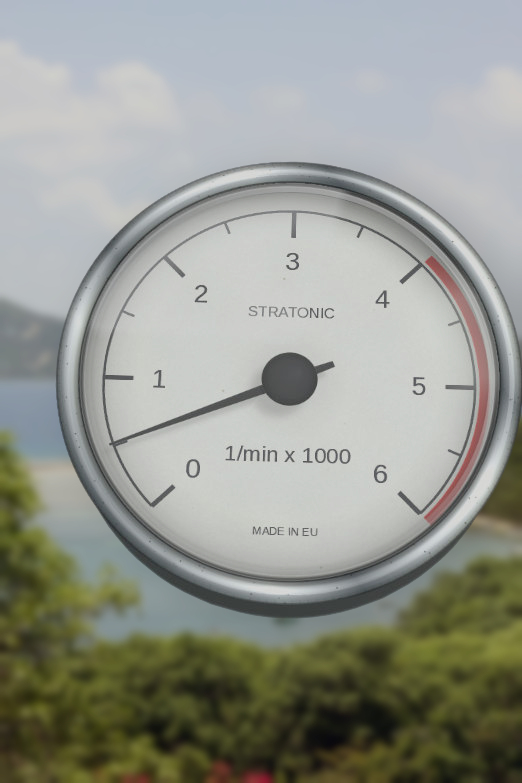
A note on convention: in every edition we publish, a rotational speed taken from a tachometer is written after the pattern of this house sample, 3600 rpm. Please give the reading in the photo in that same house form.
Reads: 500 rpm
